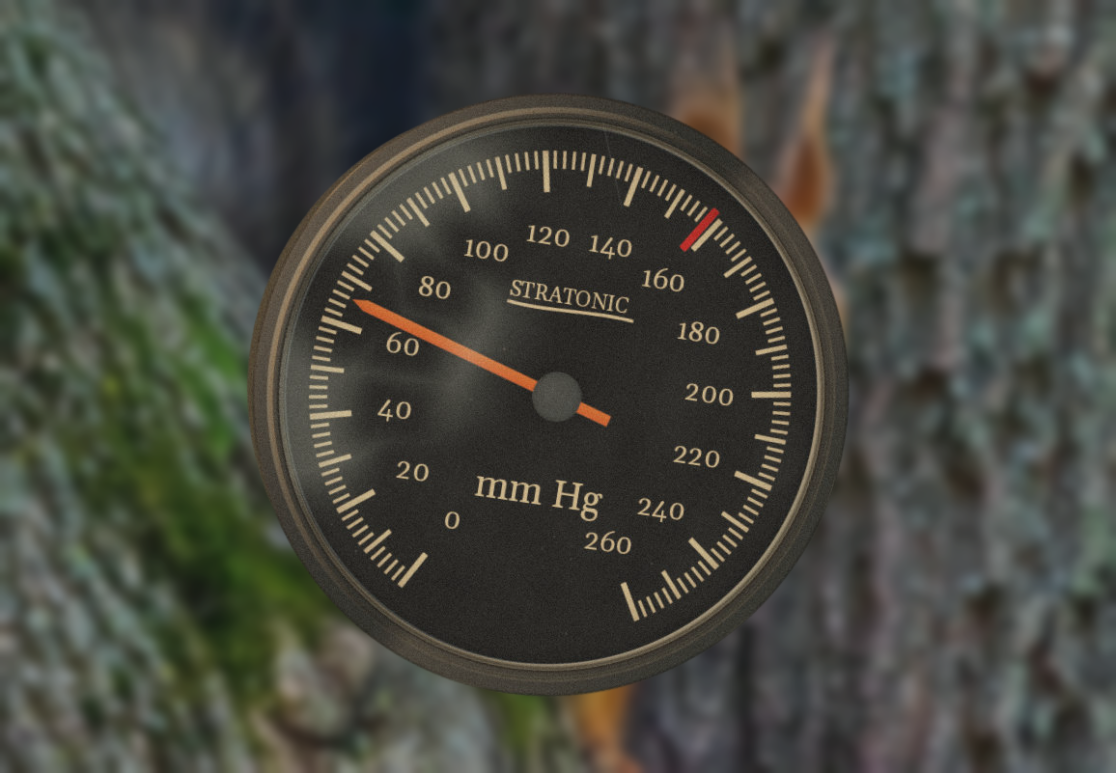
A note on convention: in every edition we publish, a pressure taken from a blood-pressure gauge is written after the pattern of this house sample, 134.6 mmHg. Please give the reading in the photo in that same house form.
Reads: 66 mmHg
